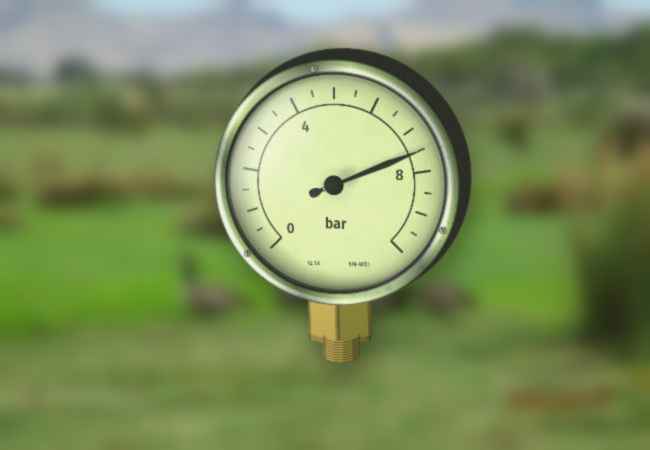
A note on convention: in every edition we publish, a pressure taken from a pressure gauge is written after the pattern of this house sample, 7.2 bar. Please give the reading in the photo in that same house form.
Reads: 7.5 bar
